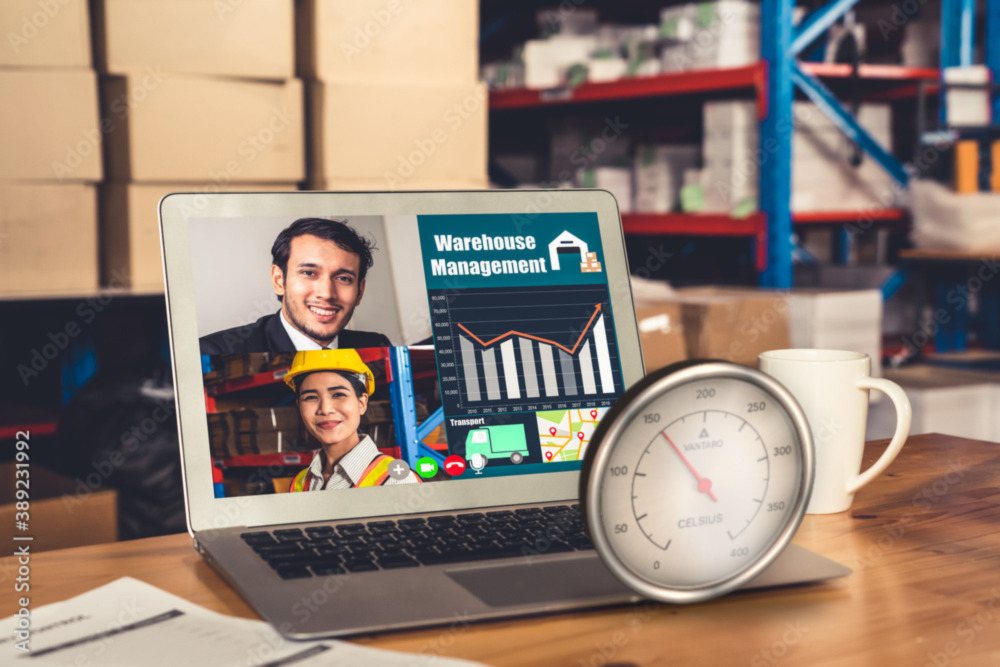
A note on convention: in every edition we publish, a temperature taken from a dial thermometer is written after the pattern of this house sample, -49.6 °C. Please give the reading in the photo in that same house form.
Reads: 150 °C
